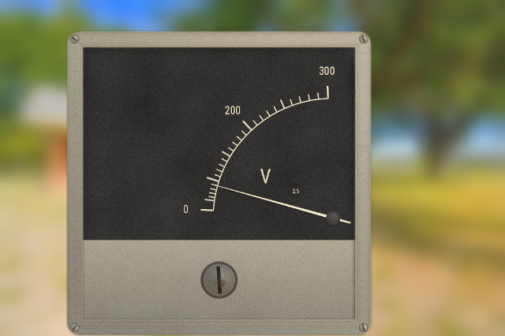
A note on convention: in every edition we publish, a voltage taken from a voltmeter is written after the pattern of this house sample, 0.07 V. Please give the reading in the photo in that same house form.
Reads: 90 V
